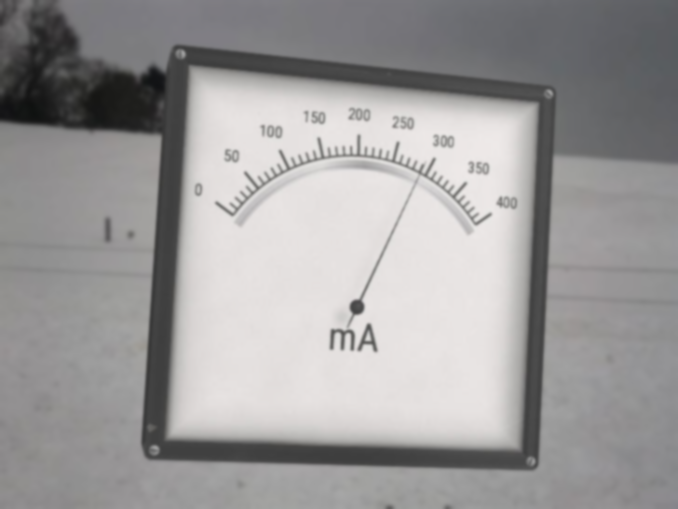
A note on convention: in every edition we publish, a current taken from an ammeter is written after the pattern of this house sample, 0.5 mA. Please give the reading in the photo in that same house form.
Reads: 290 mA
